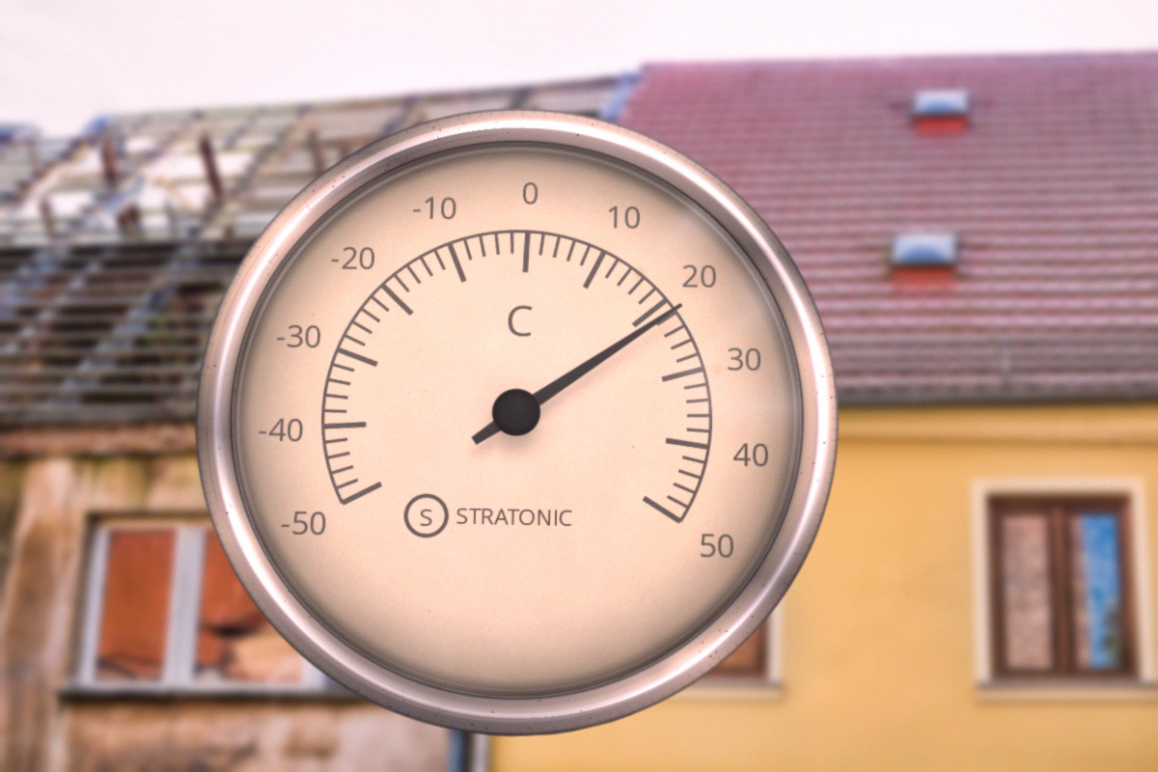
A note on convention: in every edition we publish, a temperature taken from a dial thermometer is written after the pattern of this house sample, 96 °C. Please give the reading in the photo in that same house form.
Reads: 22 °C
